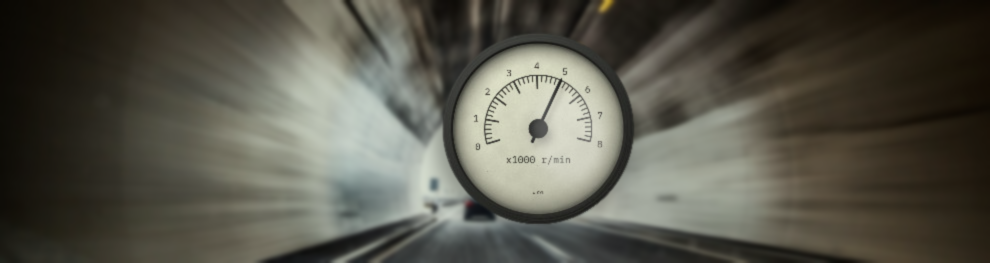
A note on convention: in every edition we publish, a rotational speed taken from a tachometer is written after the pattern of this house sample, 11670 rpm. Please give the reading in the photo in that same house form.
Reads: 5000 rpm
